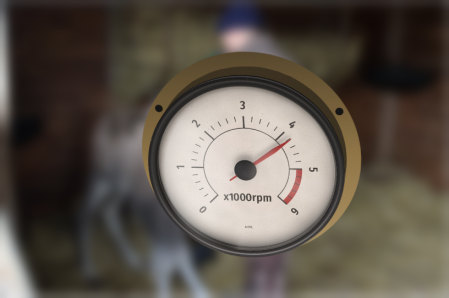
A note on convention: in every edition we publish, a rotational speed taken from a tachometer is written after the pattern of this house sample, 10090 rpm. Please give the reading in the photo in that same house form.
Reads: 4200 rpm
